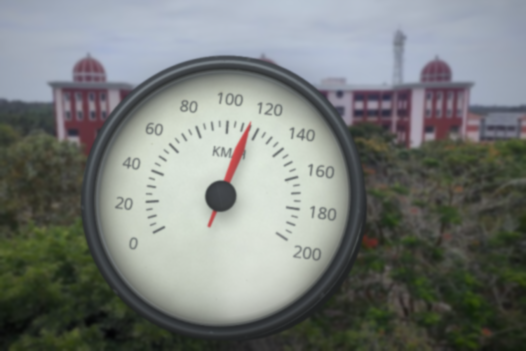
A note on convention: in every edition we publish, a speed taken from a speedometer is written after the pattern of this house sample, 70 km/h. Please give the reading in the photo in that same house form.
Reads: 115 km/h
